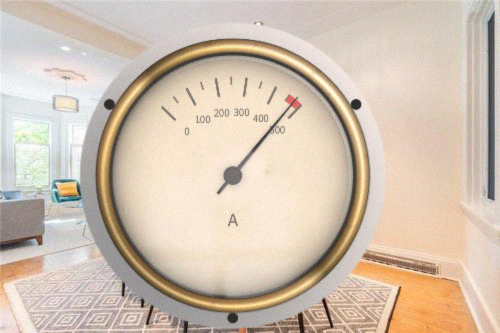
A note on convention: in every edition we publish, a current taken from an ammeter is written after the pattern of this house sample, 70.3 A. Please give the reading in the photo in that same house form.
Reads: 475 A
